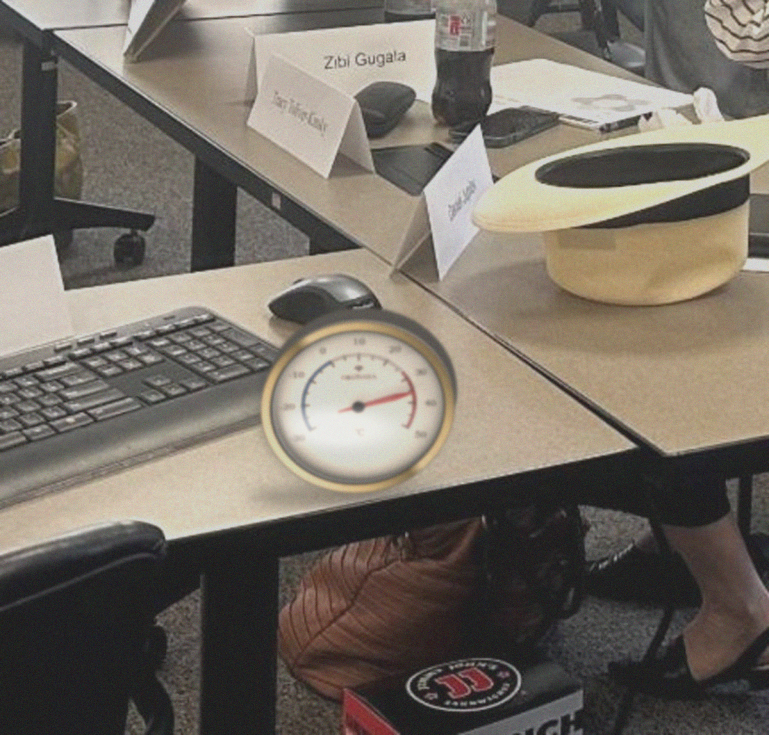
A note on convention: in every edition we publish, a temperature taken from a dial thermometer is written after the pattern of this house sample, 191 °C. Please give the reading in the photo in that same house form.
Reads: 35 °C
